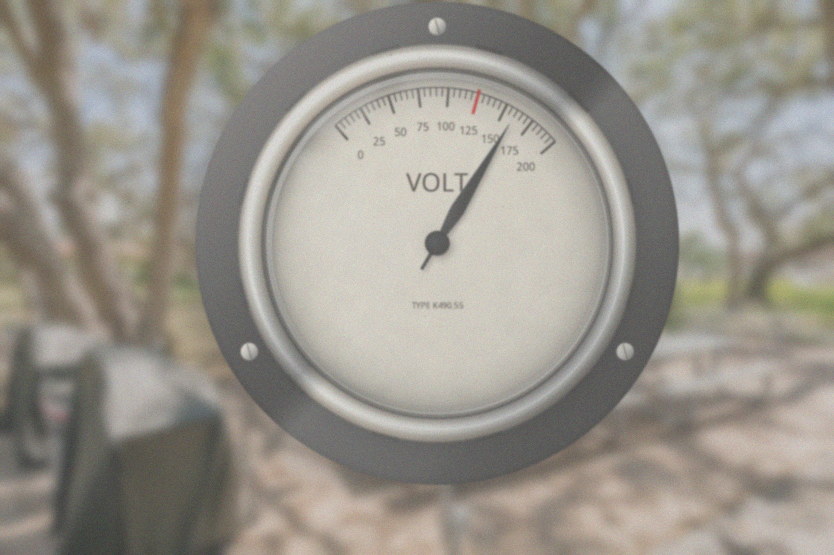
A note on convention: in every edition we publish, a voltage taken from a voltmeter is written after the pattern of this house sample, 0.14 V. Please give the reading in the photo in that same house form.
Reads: 160 V
